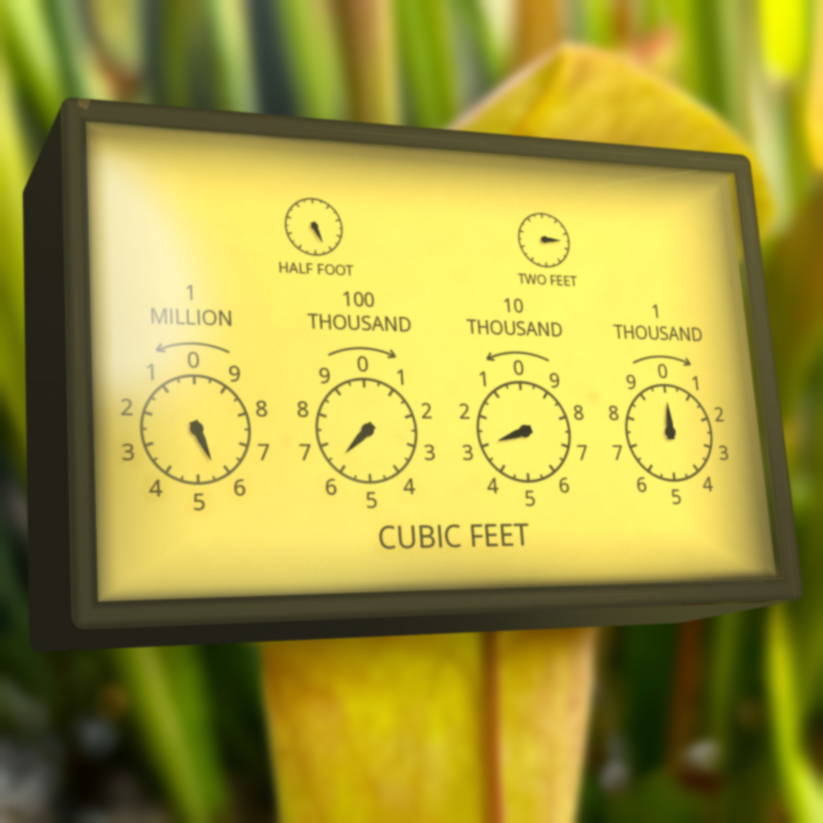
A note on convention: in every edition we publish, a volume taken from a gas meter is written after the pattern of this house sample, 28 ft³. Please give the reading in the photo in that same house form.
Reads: 563000 ft³
